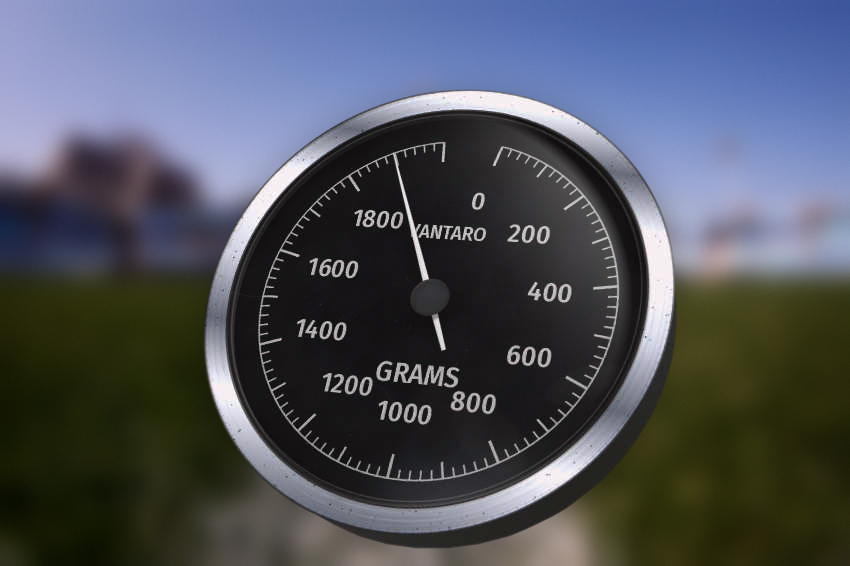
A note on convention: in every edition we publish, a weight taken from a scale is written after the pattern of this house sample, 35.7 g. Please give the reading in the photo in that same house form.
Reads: 1900 g
